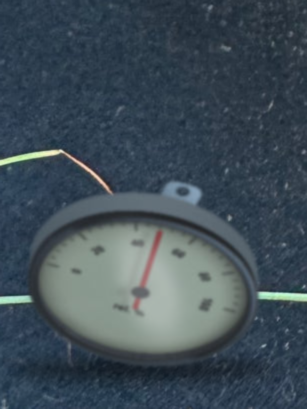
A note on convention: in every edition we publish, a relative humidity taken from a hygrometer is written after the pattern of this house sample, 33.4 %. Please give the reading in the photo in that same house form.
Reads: 48 %
